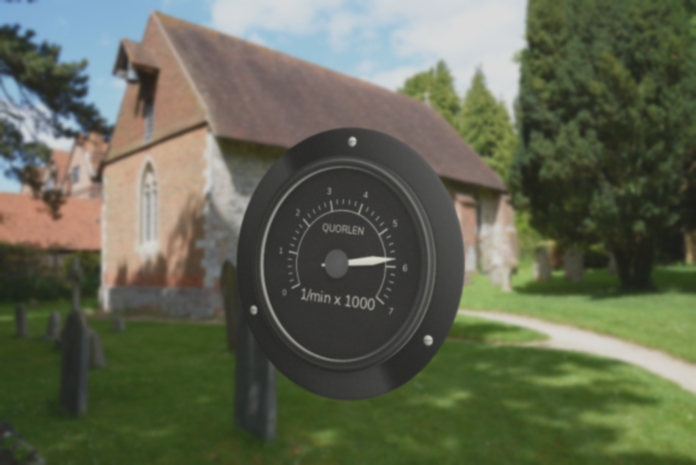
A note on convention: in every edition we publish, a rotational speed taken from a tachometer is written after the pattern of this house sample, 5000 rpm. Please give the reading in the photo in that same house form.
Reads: 5800 rpm
